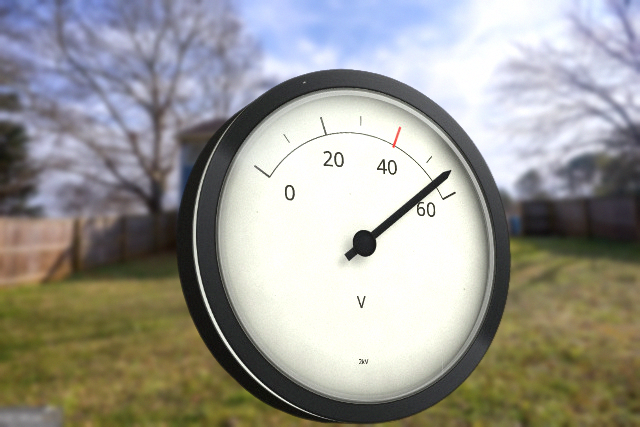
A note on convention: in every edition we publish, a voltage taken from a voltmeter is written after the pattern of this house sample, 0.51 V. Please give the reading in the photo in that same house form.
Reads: 55 V
